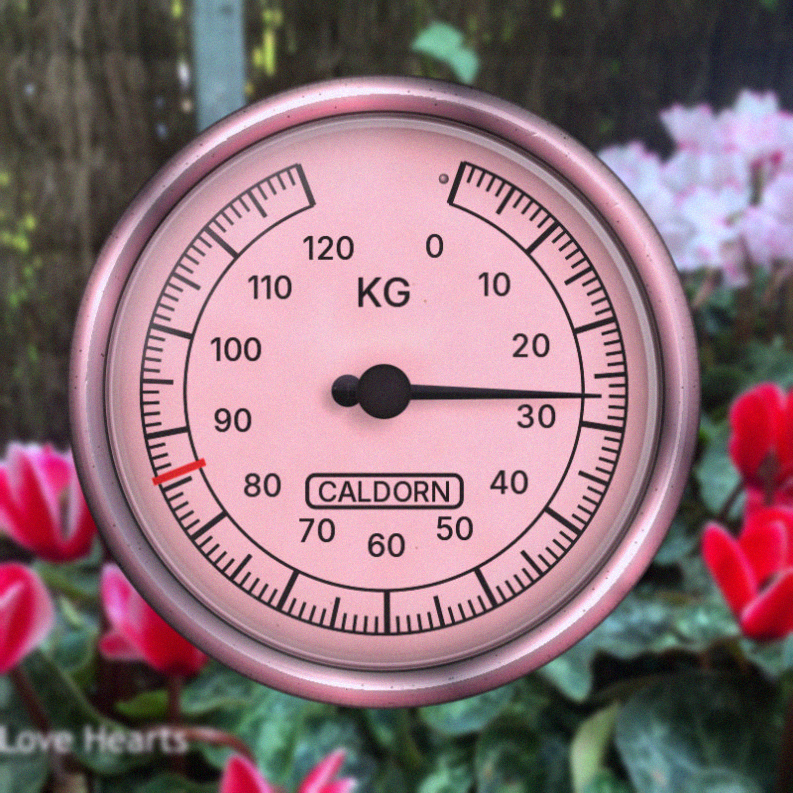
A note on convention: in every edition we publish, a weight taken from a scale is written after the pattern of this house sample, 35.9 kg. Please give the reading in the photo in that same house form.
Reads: 27 kg
